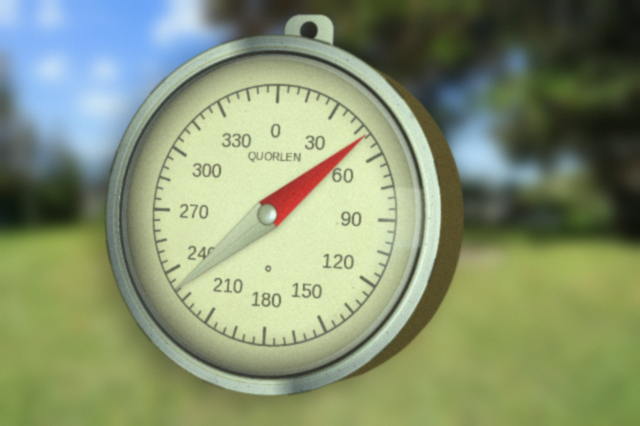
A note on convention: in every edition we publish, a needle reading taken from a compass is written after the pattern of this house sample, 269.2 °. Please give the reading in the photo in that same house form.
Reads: 50 °
